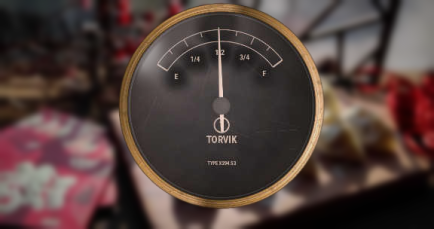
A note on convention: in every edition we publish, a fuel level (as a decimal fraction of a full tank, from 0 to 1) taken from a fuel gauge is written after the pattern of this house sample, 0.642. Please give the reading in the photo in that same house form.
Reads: 0.5
